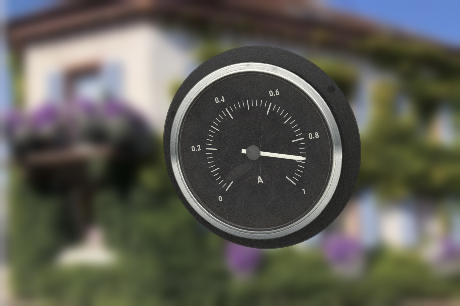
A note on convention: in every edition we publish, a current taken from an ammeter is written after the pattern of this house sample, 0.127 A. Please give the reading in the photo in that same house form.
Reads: 0.88 A
